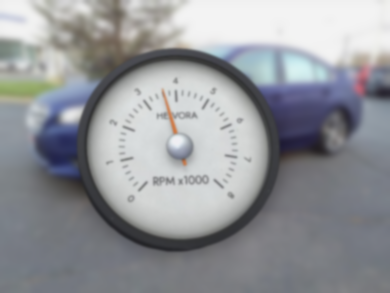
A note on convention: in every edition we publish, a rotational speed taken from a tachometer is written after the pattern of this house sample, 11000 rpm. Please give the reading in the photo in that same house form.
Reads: 3600 rpm
